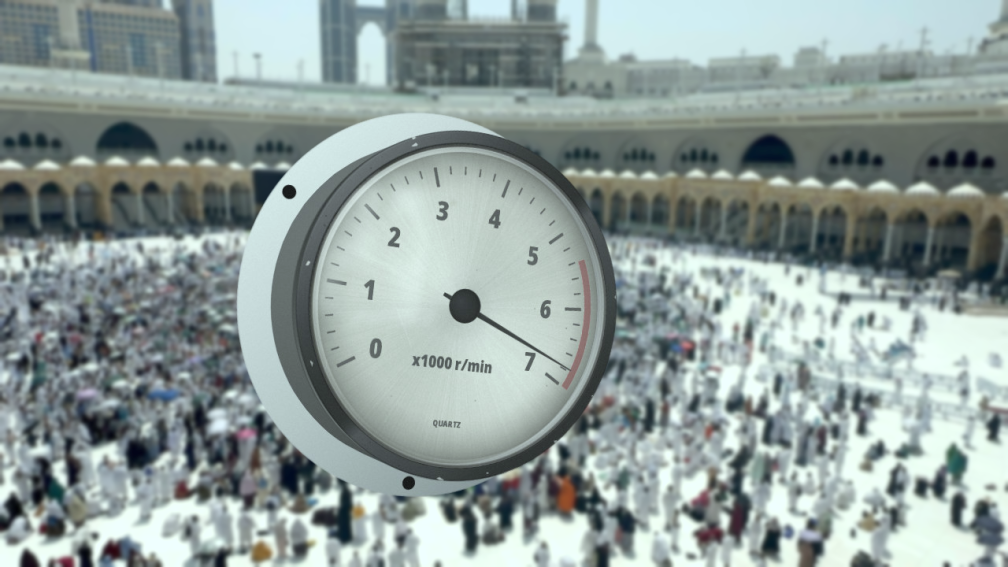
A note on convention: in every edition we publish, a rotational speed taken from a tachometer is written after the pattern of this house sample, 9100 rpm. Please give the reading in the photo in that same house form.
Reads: 6800 rpm
